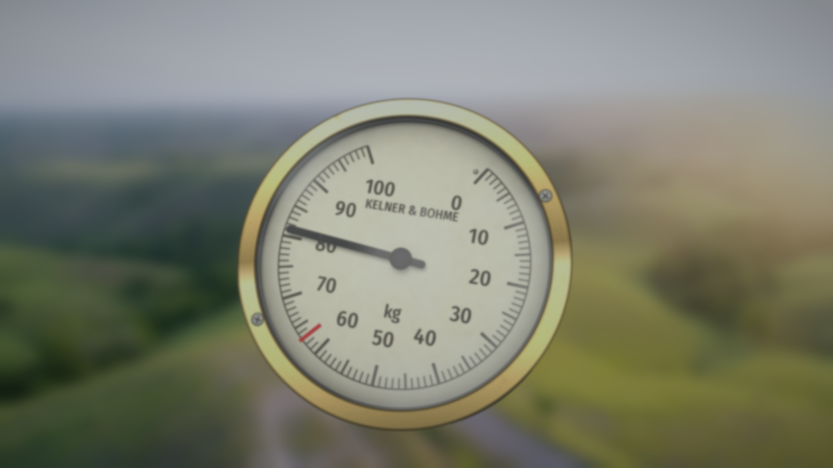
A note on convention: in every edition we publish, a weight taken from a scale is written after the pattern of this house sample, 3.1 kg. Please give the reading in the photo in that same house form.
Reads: 81 kg
